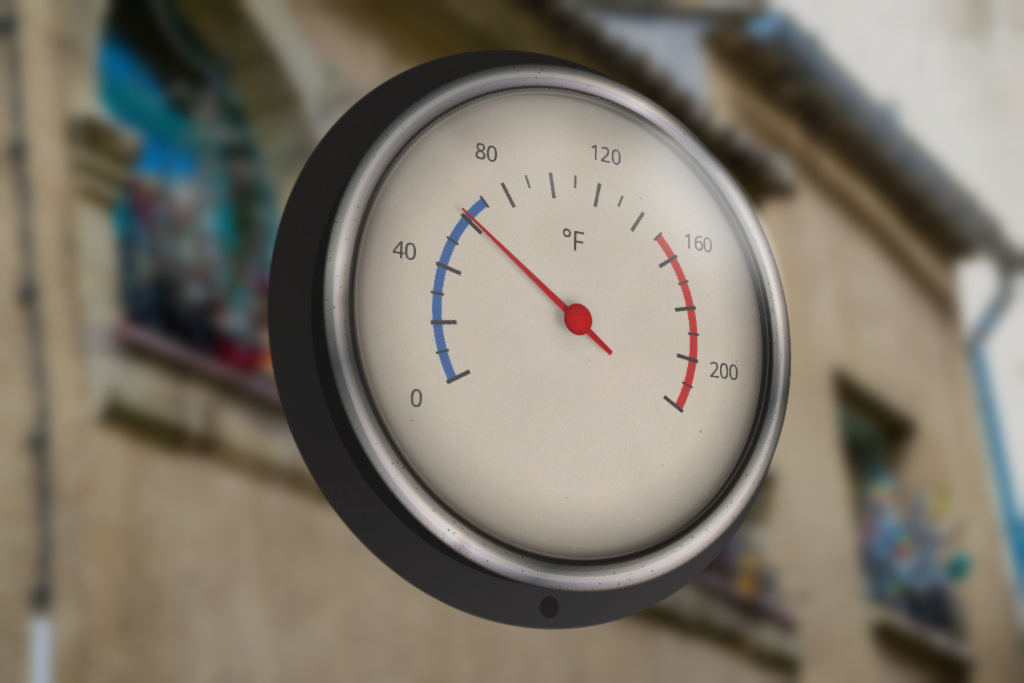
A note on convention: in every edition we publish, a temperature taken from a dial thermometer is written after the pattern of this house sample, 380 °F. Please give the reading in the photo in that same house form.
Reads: 60 °F
